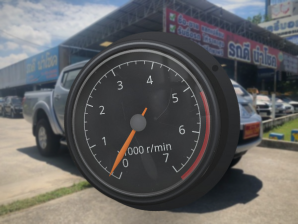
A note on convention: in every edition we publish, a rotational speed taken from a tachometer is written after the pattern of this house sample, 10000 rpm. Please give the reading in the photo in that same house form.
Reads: 200 rpm
